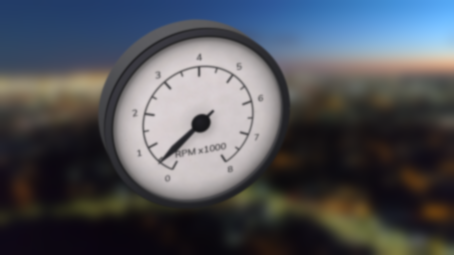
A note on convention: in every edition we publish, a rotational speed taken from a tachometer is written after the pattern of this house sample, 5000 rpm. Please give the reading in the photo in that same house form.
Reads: 500 rpm
